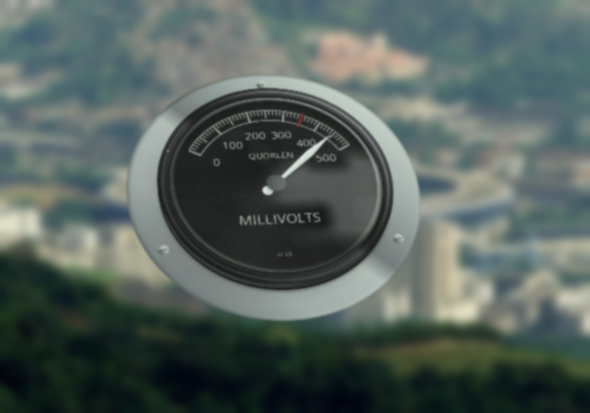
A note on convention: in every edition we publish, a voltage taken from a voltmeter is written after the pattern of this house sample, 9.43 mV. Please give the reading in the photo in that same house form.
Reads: 450 mV
